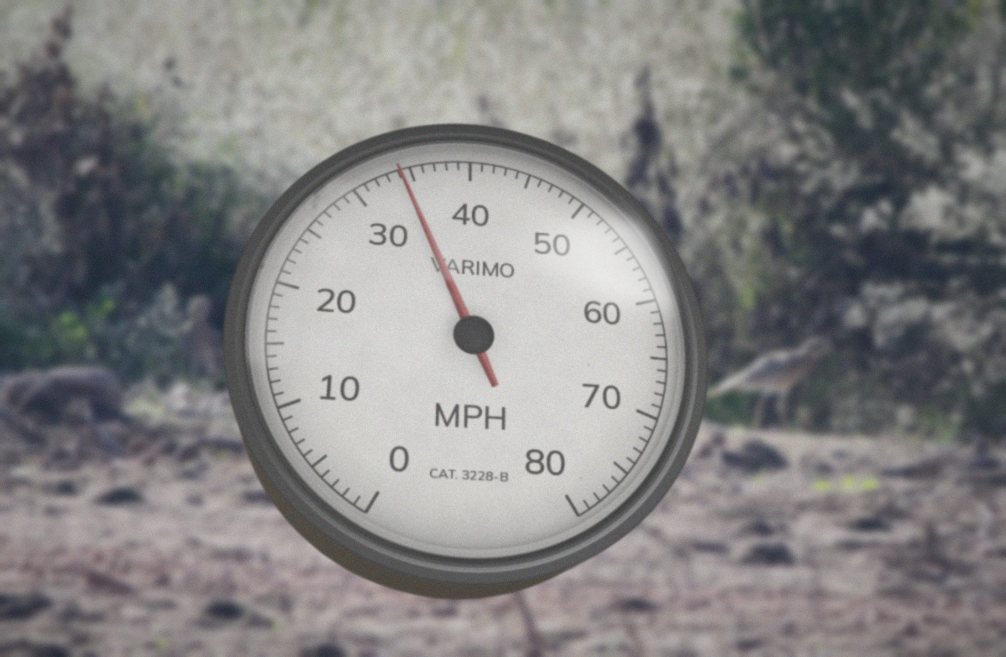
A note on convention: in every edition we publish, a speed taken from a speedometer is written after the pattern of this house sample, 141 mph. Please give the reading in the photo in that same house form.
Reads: 34 mph
